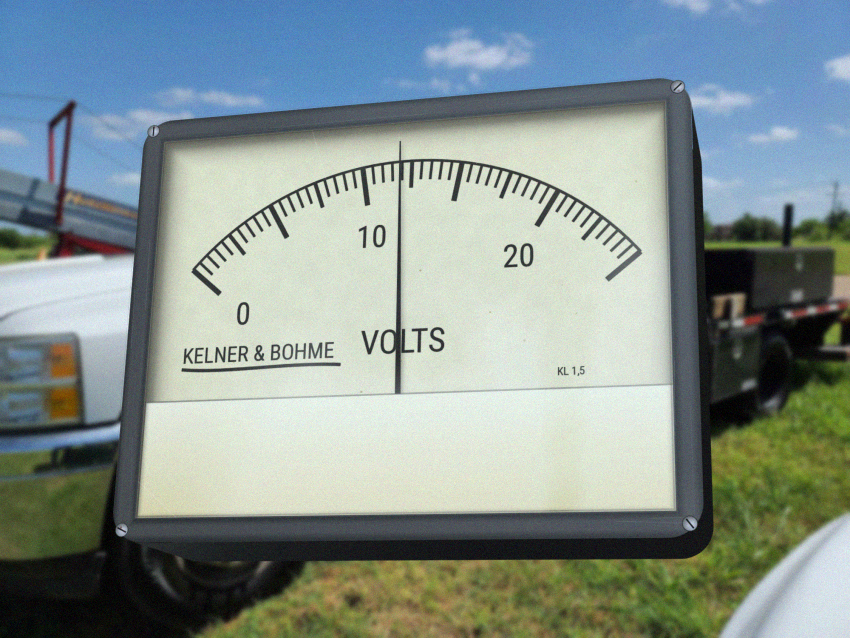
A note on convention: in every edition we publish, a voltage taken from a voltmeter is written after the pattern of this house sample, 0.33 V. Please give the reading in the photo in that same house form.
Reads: 12 V
